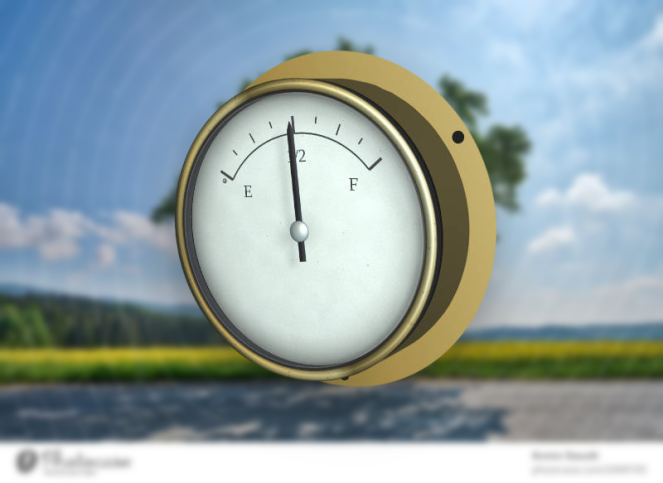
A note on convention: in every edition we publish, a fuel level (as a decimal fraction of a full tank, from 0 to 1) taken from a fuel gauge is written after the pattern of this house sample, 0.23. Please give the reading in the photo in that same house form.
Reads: 0.5
